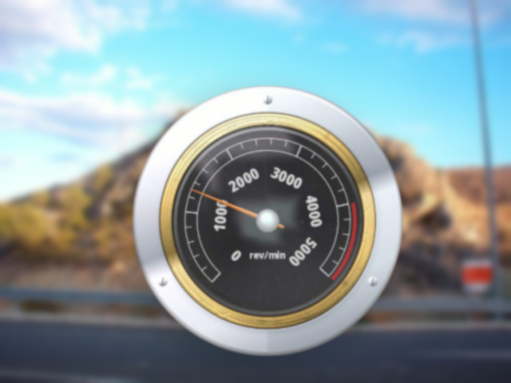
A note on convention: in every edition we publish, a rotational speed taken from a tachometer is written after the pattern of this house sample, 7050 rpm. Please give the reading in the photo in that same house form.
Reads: 1300 rpm
